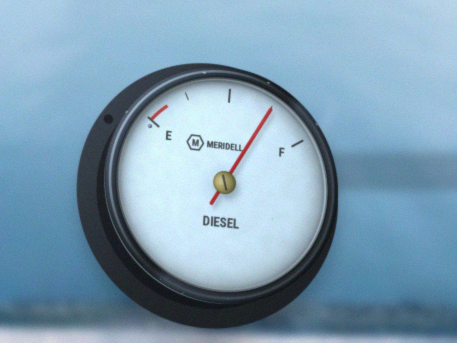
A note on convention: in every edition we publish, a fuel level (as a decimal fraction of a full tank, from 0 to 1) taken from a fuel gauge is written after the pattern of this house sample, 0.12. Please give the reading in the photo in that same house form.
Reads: 0.75
